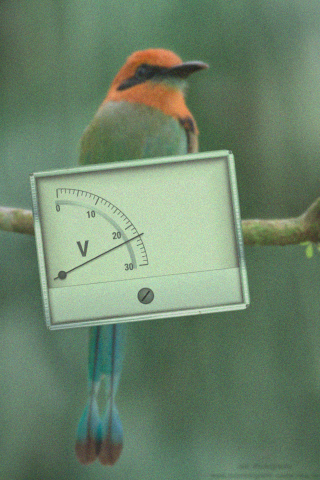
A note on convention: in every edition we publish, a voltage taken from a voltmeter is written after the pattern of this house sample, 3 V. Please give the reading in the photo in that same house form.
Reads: 23 V
